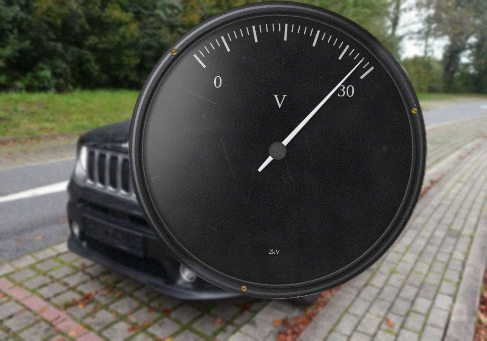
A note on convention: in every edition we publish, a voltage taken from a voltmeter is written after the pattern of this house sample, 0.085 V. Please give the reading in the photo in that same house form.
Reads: 28 V
